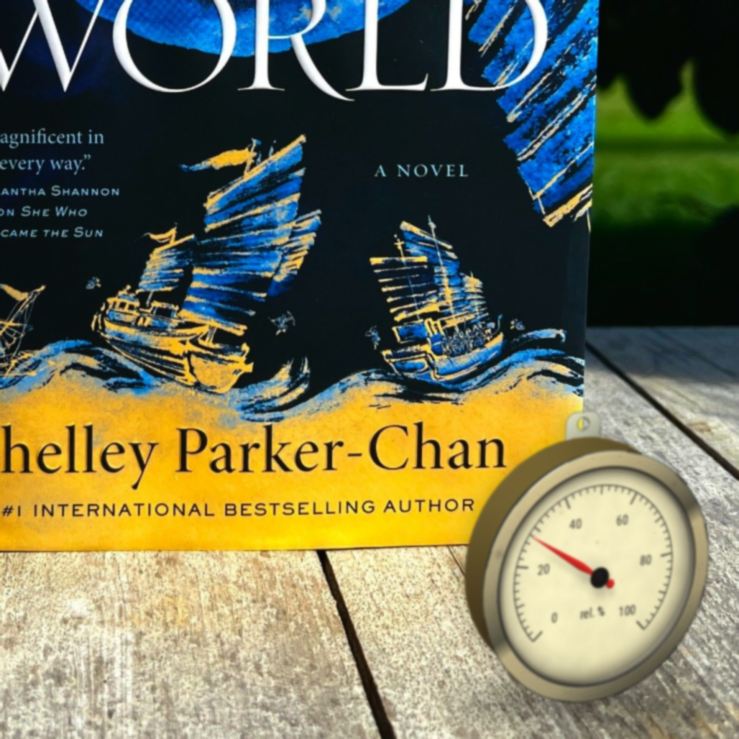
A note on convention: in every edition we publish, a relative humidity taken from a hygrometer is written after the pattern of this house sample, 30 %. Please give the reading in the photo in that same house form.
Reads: 28 %
